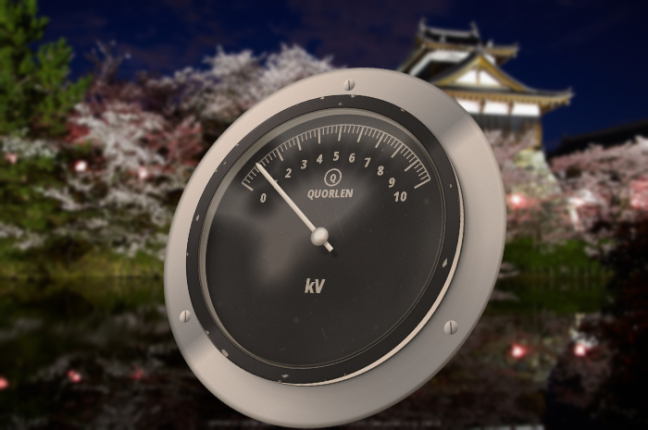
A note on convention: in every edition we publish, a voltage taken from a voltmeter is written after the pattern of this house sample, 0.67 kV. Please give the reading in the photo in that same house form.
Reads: 1 kV
